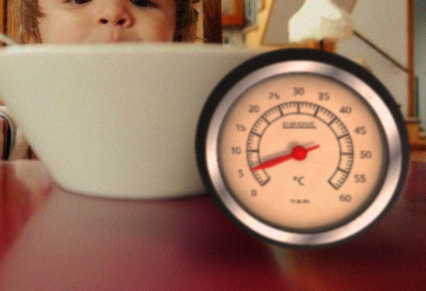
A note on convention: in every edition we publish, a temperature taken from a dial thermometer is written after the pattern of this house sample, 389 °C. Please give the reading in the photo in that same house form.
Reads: 5 °C
